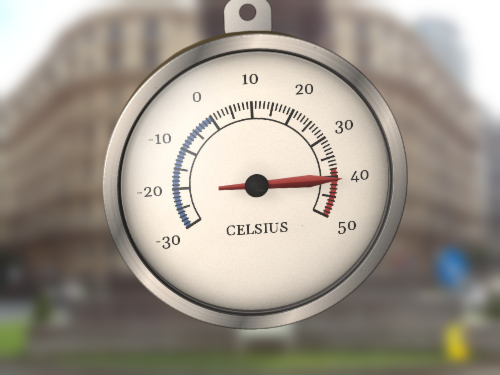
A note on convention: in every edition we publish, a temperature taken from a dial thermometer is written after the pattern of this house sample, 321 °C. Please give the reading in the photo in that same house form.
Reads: 40 °C
